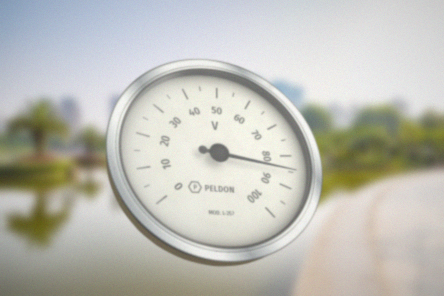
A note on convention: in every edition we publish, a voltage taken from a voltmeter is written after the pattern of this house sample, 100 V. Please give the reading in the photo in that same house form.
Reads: 85 V
